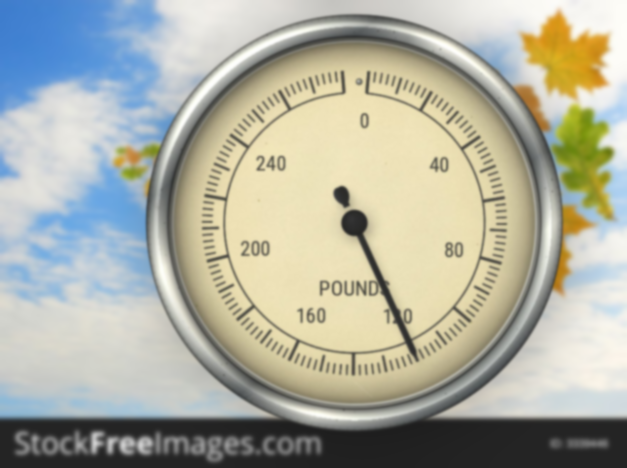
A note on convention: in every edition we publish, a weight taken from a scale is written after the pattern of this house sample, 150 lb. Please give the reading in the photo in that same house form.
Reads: 120 lb
